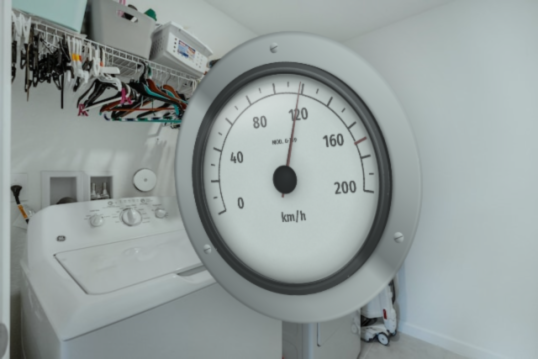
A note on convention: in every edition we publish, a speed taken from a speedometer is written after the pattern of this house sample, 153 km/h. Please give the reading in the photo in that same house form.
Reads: 120 km/h
